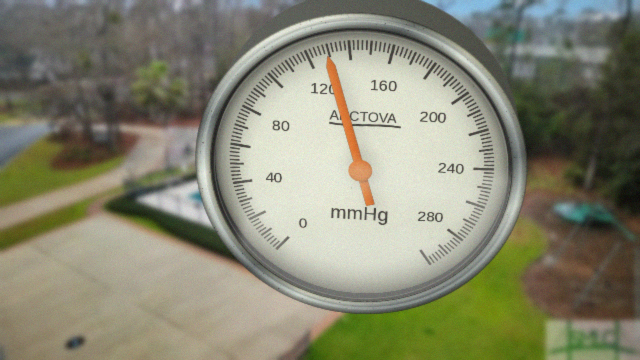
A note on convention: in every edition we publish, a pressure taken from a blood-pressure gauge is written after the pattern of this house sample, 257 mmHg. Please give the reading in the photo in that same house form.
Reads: 130 mmHg
